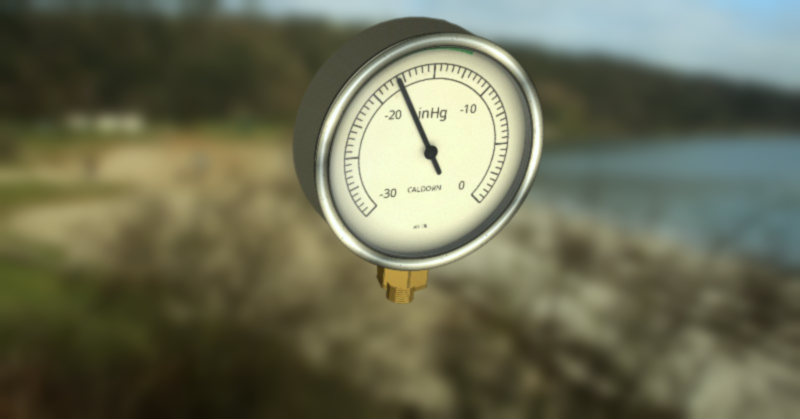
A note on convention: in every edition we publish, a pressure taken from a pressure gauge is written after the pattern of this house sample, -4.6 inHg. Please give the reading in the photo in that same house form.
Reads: -18 inHg
